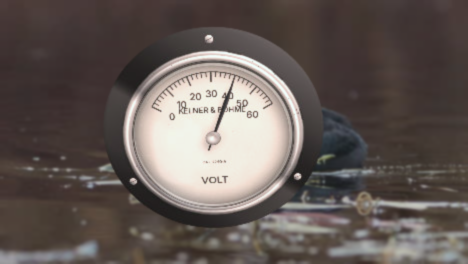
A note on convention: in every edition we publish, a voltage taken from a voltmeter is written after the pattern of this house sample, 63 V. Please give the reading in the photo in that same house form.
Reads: 40 V
